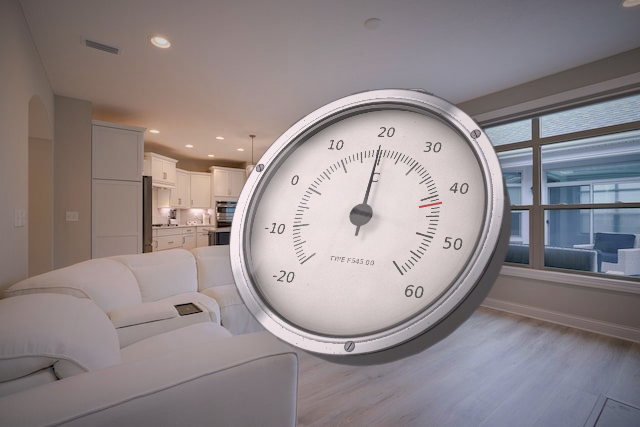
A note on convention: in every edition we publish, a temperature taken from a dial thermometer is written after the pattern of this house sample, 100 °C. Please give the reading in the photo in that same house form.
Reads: 20 °C
